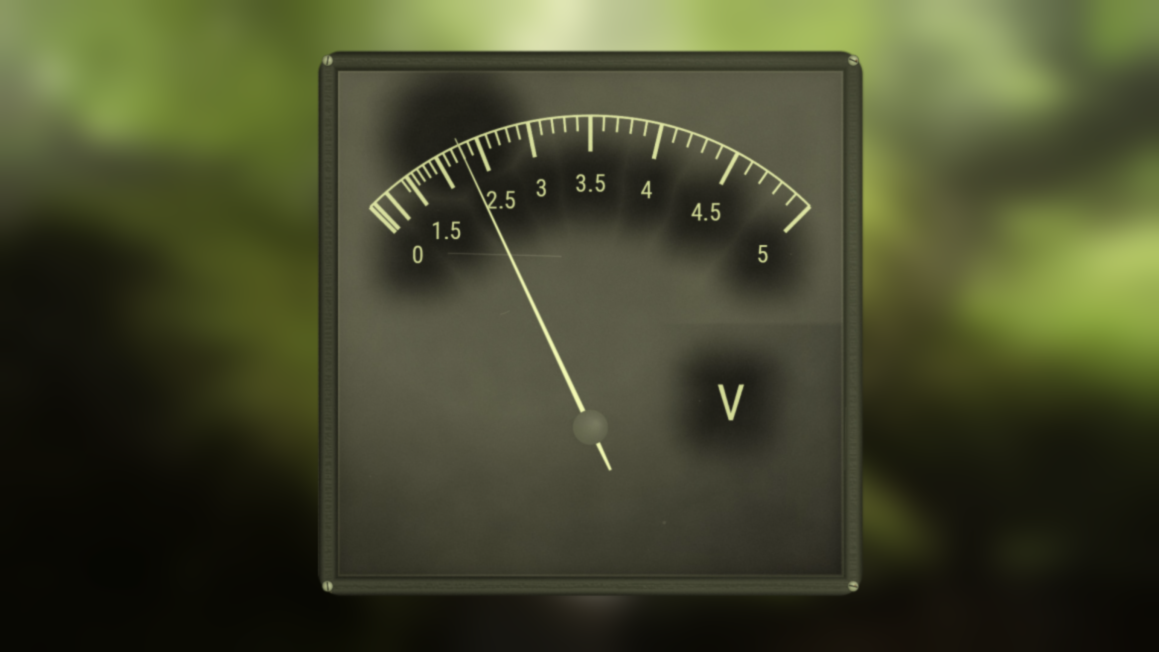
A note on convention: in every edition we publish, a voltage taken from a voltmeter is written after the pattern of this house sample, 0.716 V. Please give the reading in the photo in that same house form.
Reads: 2.3 V
